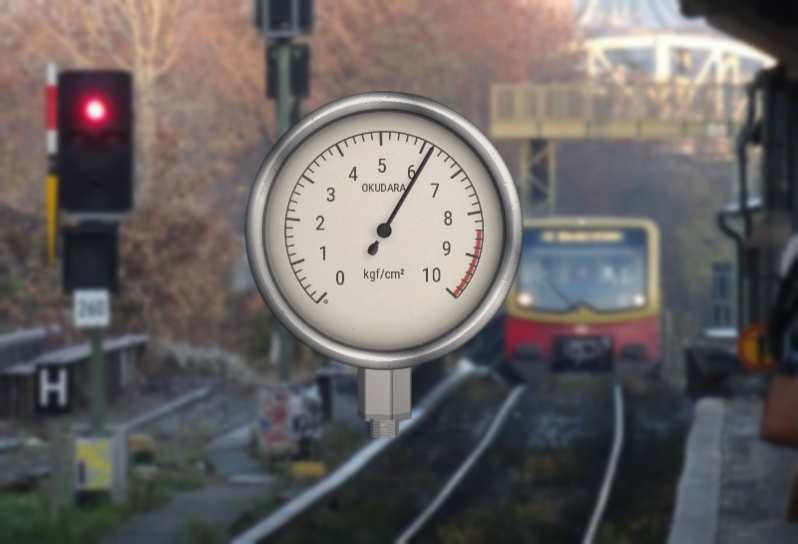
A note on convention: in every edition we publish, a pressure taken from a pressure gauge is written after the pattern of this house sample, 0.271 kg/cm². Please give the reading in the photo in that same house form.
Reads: 6.2 kg/cm²
